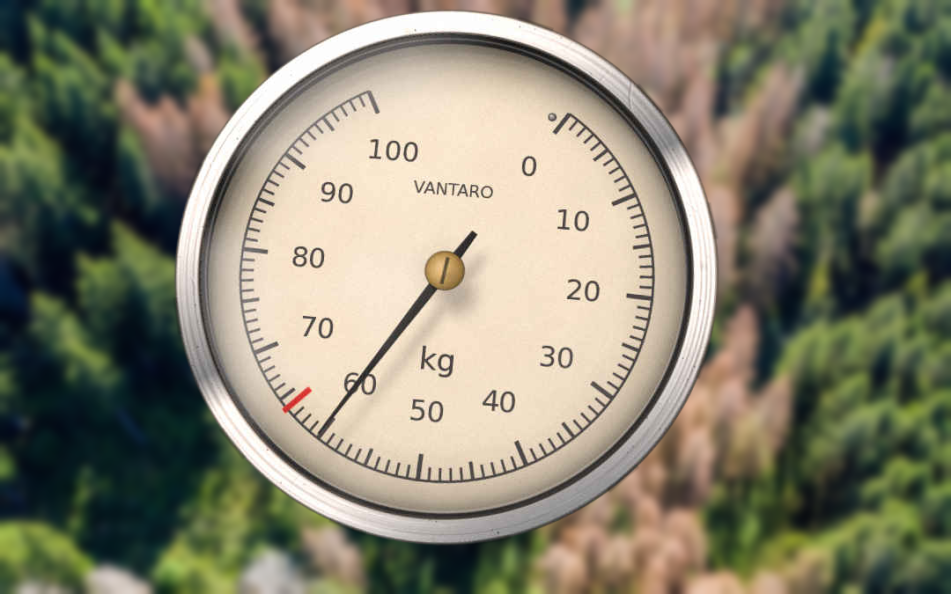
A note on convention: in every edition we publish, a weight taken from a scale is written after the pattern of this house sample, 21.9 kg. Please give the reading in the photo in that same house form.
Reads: 60 kg
